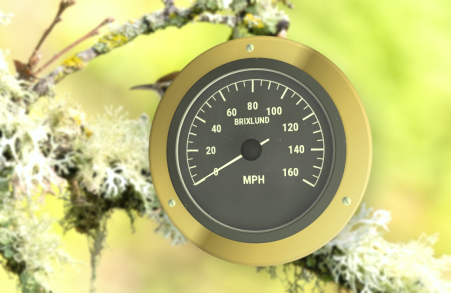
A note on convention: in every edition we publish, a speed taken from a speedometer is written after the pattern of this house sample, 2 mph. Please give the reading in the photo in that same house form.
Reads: 0 mph
